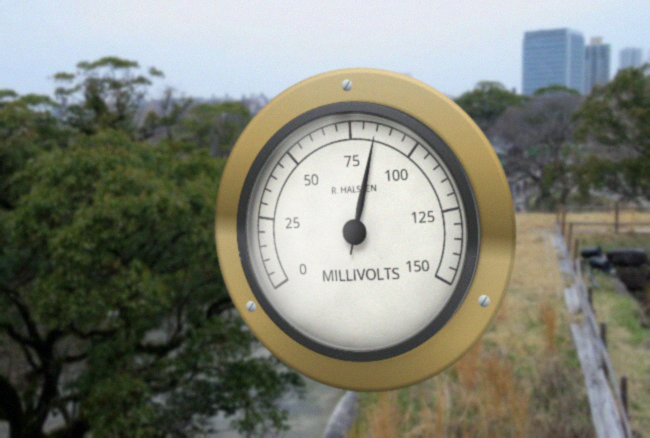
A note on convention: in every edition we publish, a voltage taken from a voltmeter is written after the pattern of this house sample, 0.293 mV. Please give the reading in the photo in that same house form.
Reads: 85 mV
